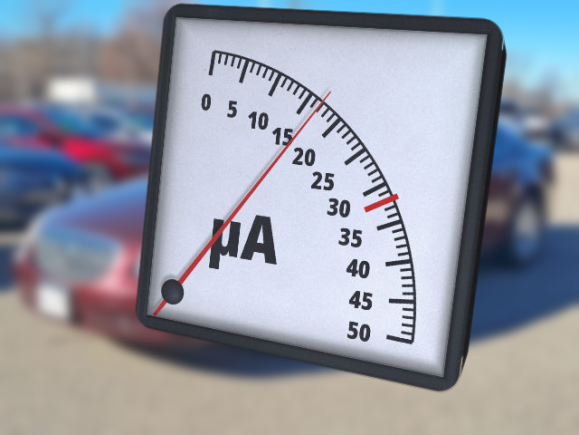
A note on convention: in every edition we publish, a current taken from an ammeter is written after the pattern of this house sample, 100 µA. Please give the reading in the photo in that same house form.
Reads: 17 µA
